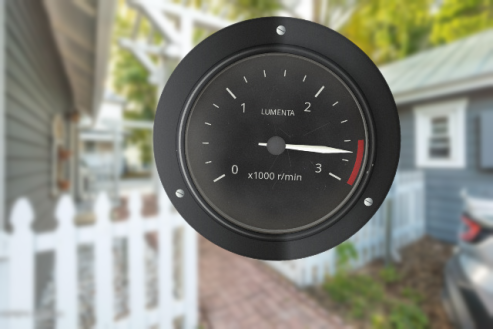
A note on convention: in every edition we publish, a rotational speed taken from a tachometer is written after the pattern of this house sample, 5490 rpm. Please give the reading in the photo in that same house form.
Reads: 2700 rpm
